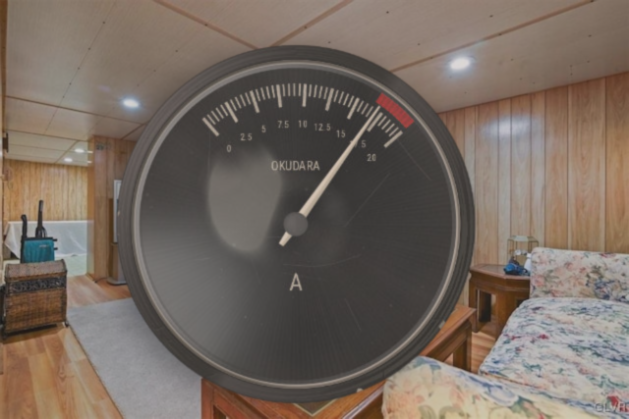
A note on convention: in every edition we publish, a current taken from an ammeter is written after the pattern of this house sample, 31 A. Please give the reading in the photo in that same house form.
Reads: 17 A
